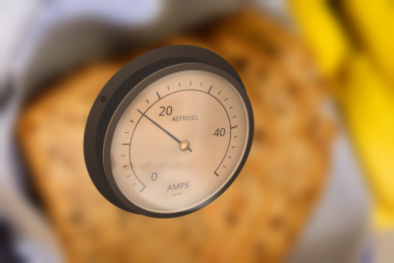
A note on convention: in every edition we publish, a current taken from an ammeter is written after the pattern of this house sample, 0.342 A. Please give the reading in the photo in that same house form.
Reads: 16 A
